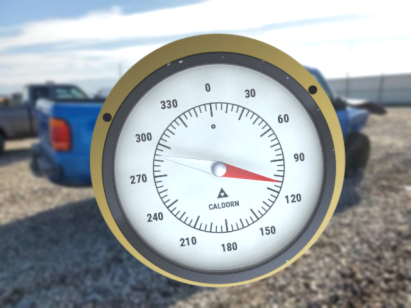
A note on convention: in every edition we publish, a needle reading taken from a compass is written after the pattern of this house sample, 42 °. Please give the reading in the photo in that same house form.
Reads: 110 °
